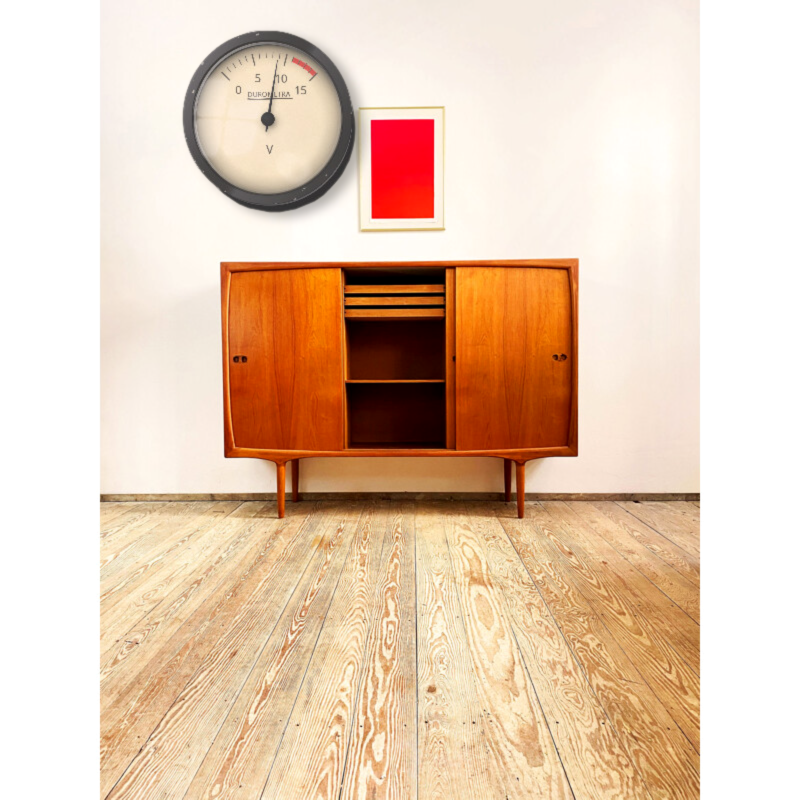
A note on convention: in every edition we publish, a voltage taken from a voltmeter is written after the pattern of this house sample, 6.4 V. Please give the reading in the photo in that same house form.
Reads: 9 V
